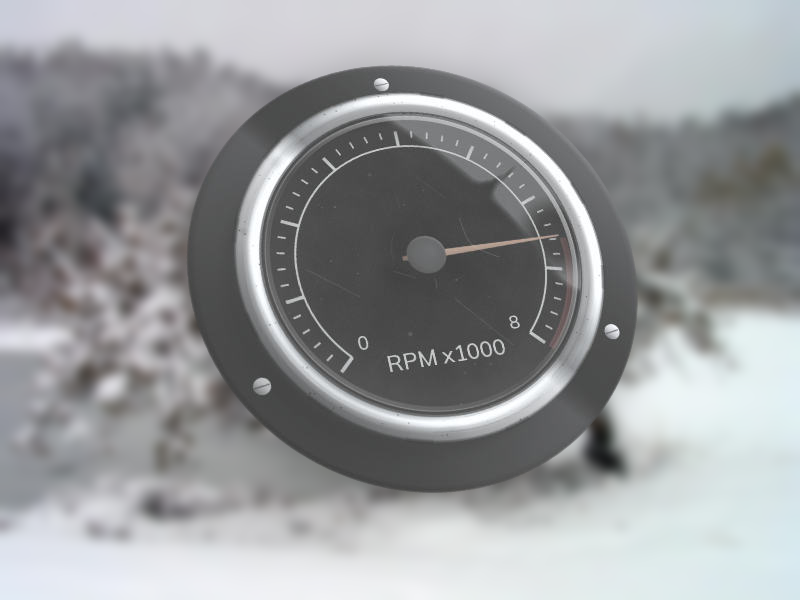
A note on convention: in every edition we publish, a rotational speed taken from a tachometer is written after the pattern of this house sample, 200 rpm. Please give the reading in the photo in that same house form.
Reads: 6600 rpm
